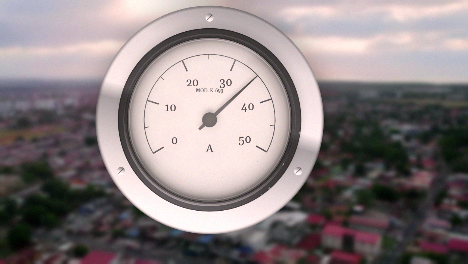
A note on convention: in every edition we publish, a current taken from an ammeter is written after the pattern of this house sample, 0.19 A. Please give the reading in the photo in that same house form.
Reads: 35 A
